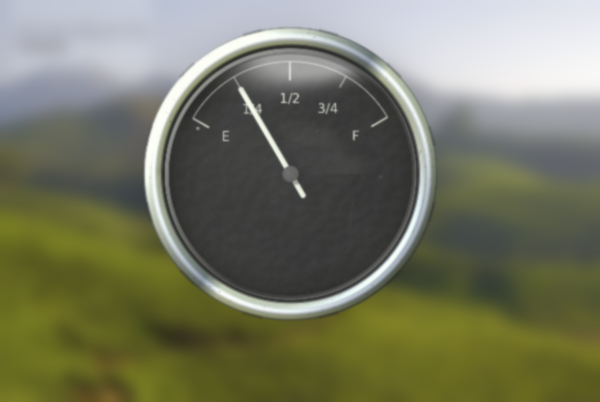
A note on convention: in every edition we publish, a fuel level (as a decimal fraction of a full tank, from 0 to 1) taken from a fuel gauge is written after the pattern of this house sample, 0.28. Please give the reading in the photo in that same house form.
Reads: 0.25
